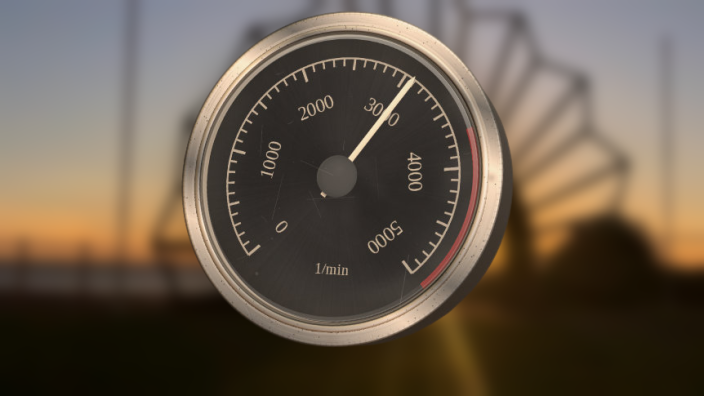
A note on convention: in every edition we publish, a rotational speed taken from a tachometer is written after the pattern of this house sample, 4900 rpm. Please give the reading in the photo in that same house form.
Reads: 3100 rpm
